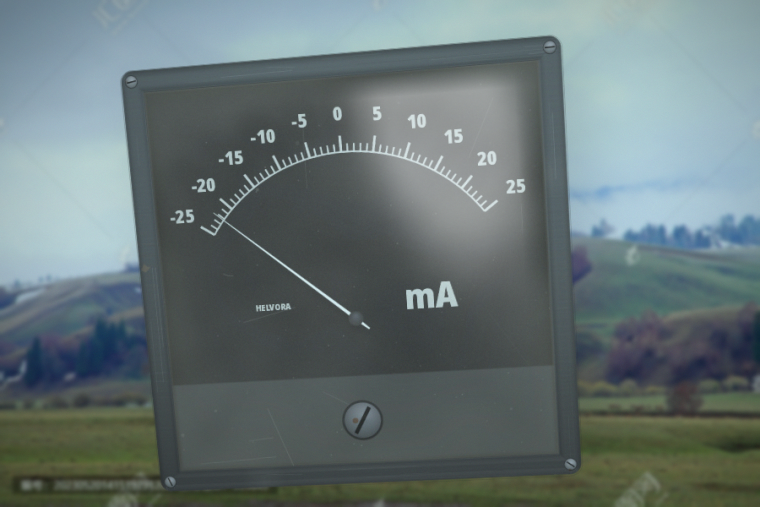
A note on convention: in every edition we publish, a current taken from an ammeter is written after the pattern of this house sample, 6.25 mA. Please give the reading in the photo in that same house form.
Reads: -22 mA
